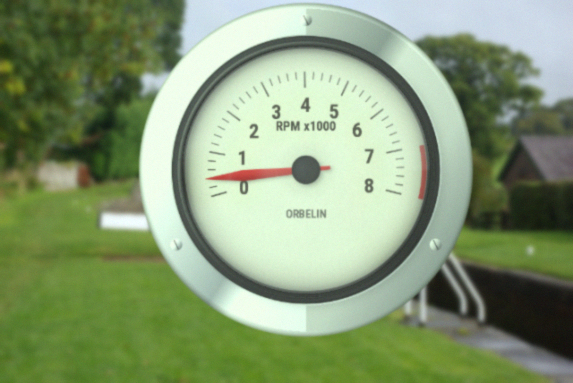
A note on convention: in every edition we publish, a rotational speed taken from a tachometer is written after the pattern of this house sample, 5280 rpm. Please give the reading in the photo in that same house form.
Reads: 400 rpm
